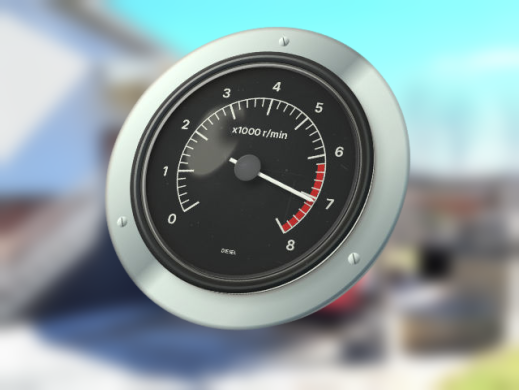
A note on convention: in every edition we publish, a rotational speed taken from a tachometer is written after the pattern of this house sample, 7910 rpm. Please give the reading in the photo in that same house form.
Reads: 7100 rpm
